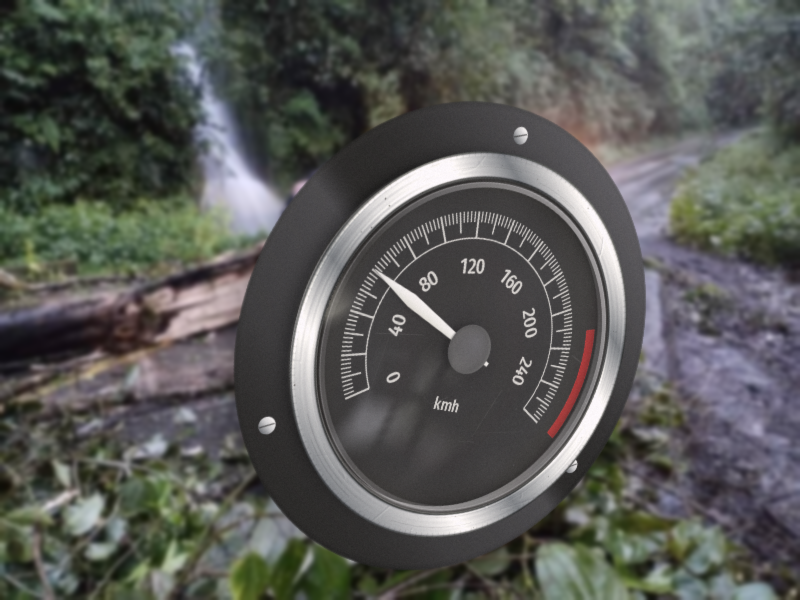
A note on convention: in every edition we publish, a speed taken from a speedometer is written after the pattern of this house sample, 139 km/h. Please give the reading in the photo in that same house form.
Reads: 60 km/h
